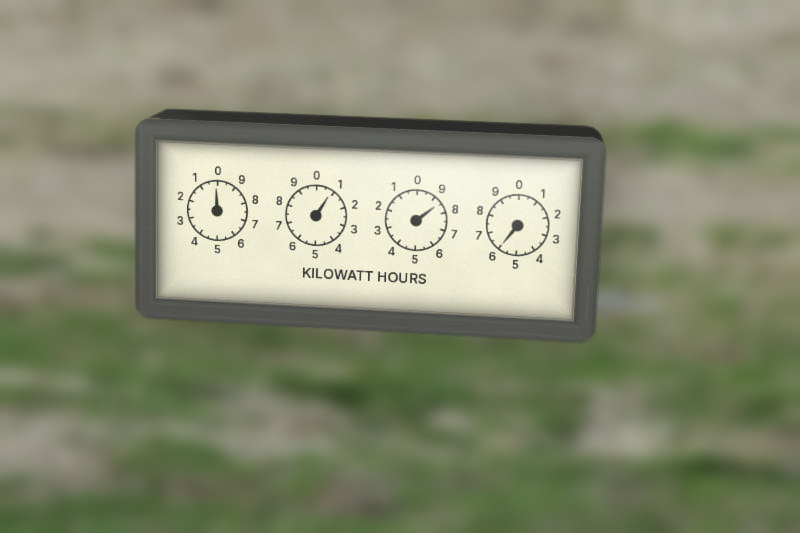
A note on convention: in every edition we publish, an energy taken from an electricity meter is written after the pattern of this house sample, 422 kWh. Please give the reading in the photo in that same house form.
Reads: 86 kWh
